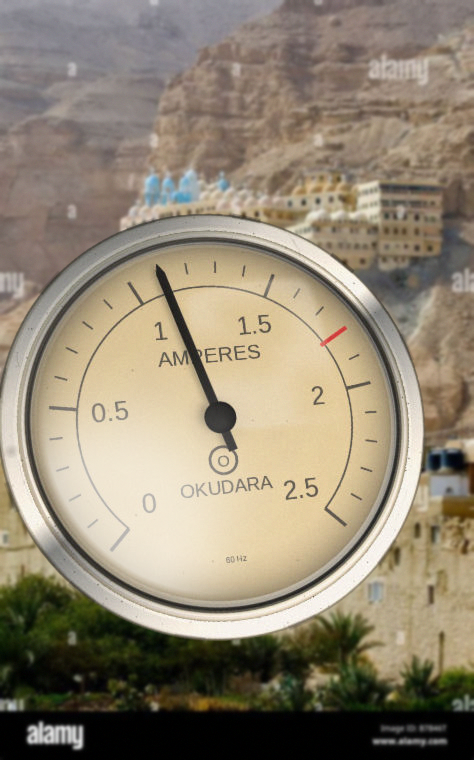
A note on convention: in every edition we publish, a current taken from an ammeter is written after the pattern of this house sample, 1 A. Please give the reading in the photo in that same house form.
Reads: 1.1 A
